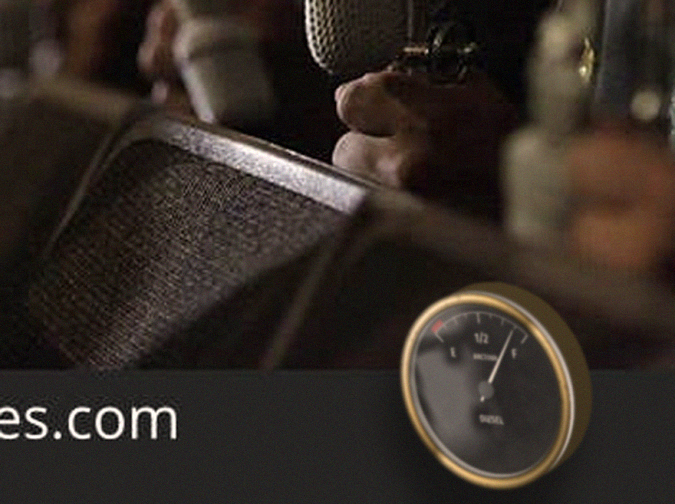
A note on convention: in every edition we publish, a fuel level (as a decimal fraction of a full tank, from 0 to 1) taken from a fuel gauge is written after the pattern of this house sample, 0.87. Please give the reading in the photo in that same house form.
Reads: 0.875
